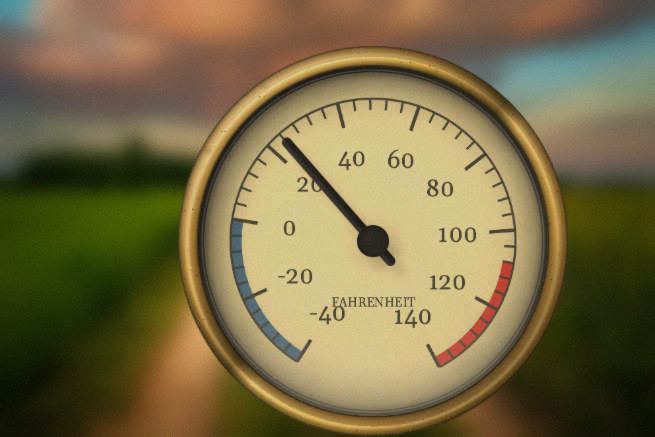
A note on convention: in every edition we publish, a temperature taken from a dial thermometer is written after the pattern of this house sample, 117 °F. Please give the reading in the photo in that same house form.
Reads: 24 °F
